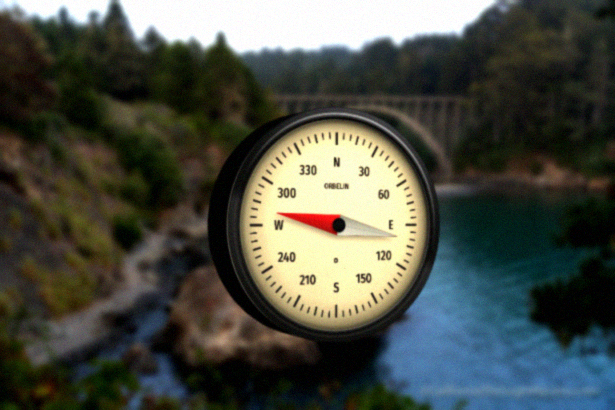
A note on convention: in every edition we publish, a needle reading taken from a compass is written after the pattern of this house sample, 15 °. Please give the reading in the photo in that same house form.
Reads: 280 °
